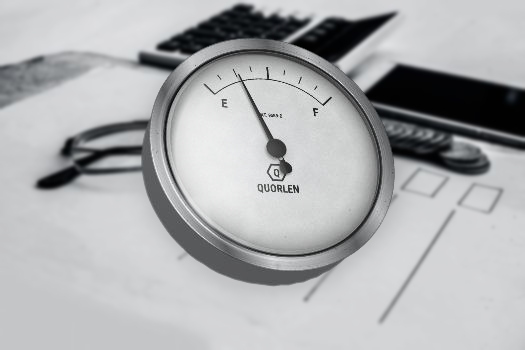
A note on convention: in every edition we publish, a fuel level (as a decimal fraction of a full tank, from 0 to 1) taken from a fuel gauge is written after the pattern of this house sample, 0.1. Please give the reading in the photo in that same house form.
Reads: 0.25
